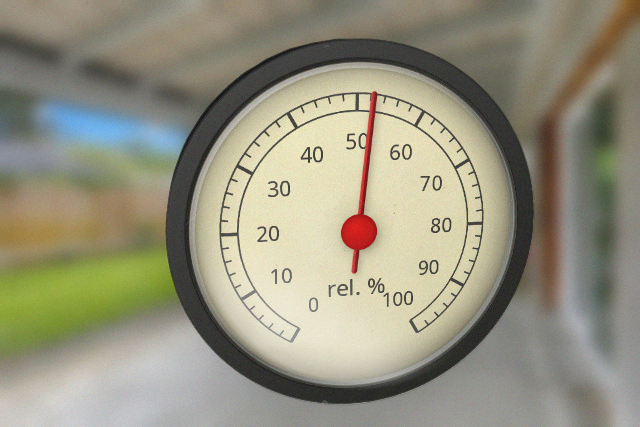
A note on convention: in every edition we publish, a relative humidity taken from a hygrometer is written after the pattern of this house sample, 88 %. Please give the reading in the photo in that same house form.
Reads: 52 %
